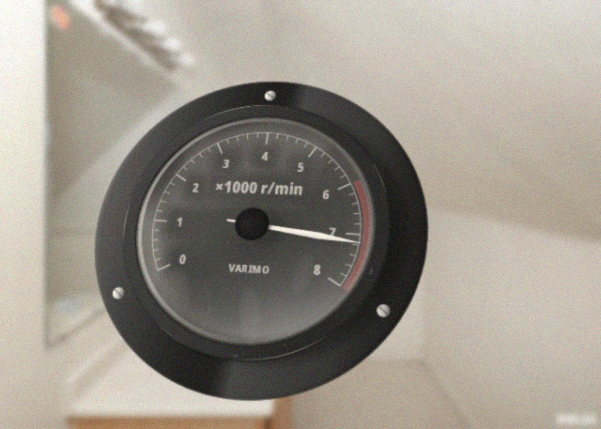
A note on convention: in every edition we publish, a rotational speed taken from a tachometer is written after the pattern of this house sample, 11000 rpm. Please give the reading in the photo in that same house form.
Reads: 7200 rpm
